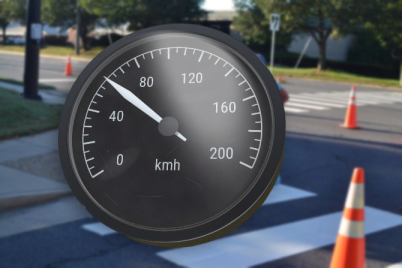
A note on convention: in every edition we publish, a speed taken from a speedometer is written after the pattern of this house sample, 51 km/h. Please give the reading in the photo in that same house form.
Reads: 60 km/h
